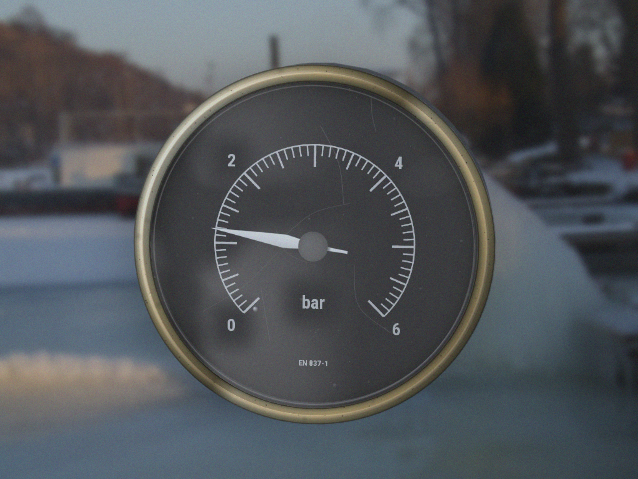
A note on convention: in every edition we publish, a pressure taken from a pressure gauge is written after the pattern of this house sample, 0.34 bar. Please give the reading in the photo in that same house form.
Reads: 1.2 bar
